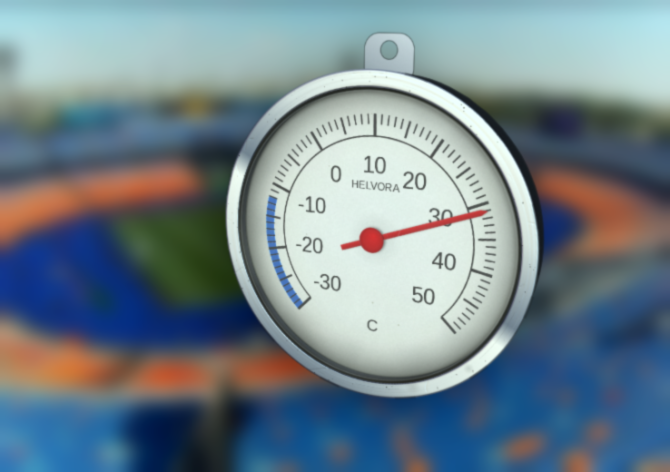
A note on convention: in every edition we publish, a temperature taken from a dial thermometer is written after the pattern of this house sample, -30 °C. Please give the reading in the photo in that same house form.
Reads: 31 °C
